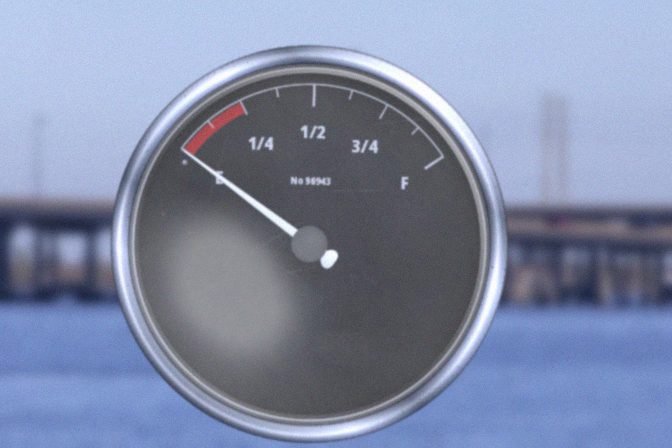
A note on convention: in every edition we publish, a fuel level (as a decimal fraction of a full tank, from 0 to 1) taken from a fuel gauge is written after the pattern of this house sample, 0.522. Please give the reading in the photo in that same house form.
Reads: 0
